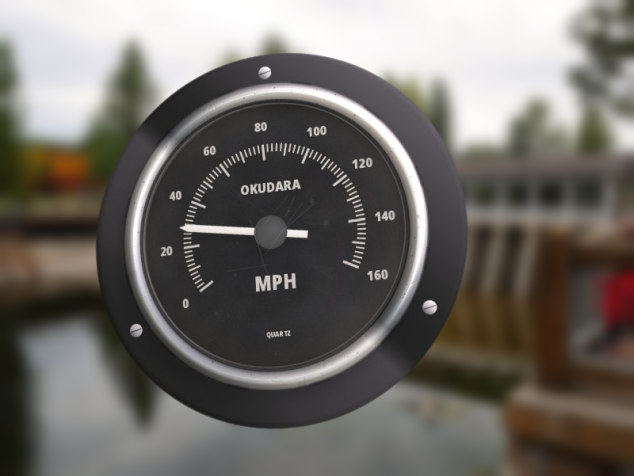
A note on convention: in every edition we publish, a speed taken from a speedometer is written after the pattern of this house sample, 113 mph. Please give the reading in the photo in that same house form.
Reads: 28 mph
